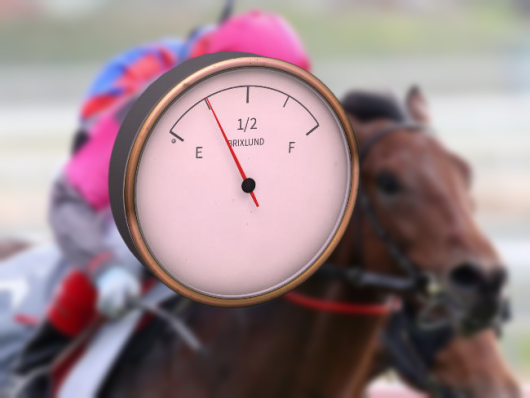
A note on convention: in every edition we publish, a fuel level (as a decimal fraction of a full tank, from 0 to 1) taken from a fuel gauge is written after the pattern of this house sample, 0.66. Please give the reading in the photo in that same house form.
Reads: 0.25
